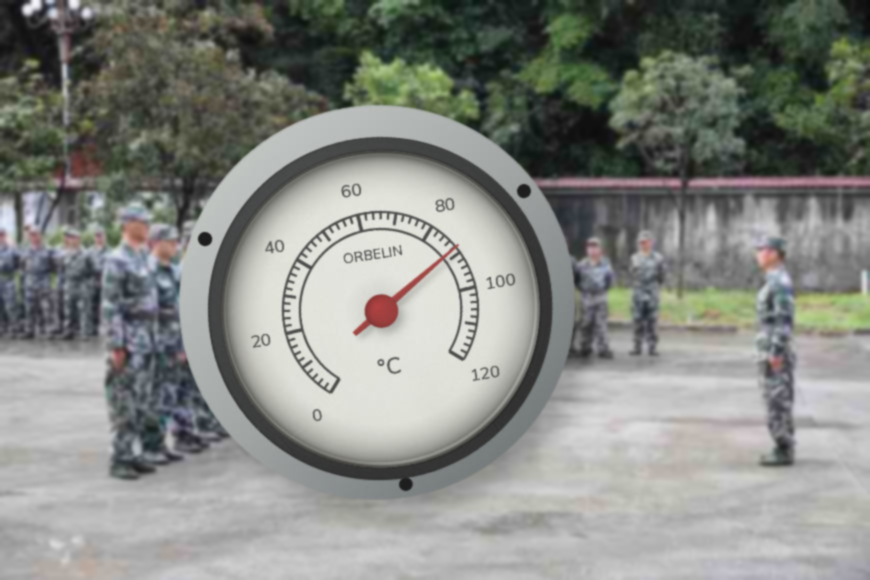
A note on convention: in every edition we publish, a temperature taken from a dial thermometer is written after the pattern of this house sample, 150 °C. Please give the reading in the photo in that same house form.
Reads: 88 °C
